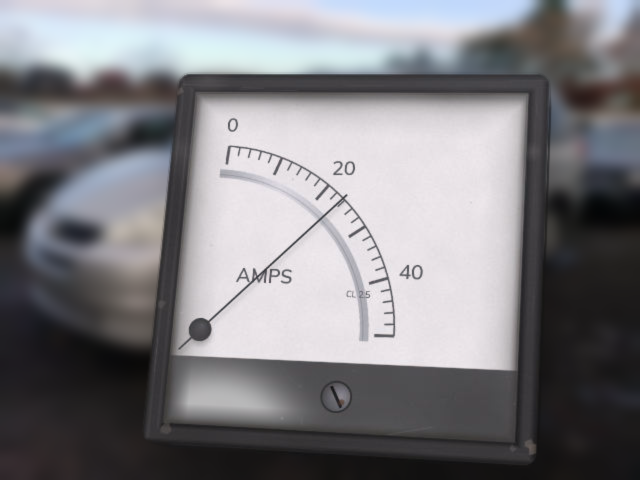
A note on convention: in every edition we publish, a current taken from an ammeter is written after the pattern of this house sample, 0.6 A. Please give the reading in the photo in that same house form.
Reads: 24 A
